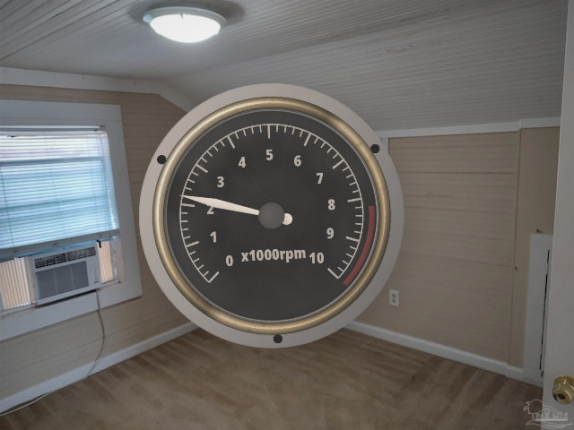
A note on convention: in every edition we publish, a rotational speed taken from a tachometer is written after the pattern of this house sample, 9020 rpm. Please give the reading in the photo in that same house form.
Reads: 2200 rpm
